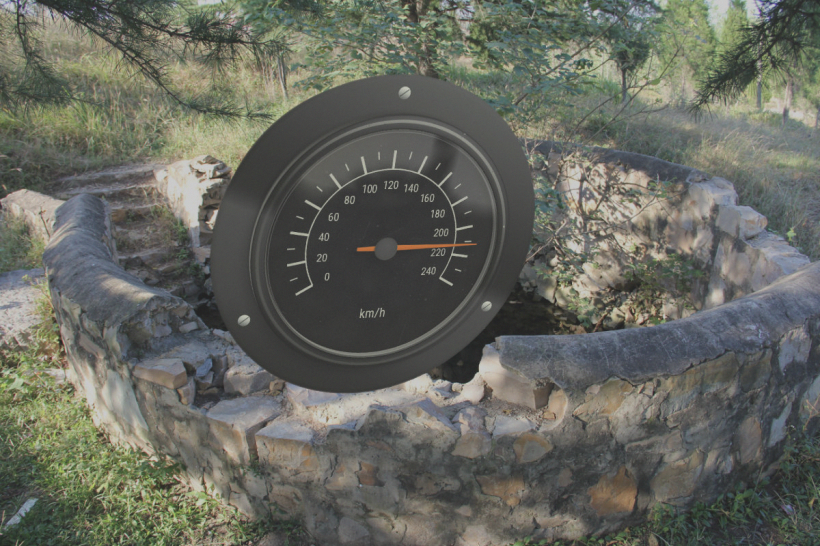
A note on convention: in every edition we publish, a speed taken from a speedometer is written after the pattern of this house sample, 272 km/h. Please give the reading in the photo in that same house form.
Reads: 210 km/h
